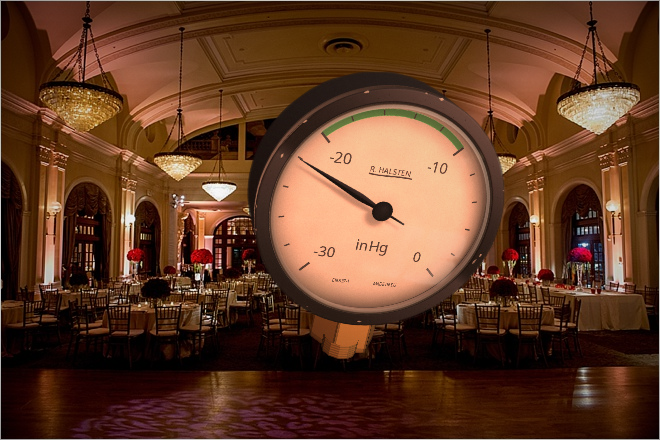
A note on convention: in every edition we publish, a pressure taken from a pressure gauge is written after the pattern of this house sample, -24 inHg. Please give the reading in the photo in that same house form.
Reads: -22 inHg
